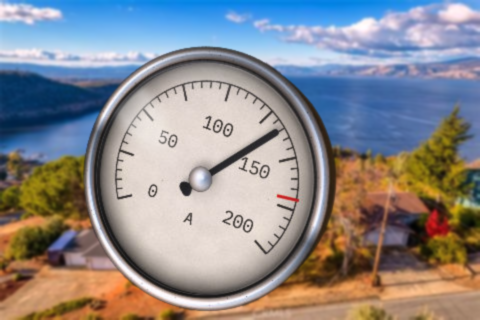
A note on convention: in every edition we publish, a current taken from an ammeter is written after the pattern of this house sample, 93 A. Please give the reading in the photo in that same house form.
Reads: 135 A
